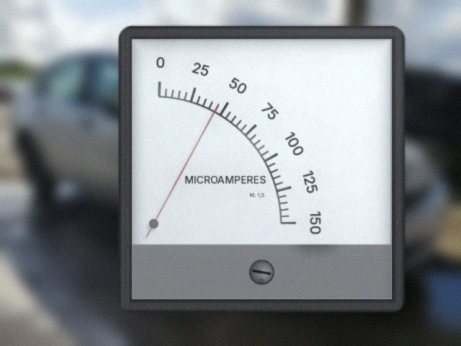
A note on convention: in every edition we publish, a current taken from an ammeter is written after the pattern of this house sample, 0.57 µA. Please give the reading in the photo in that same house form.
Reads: 45 µA
